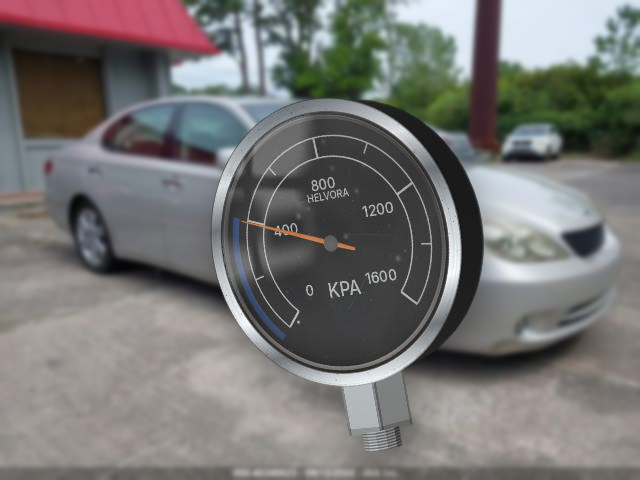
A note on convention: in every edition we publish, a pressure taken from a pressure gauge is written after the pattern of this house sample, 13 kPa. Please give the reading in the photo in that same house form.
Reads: 400 kPa
